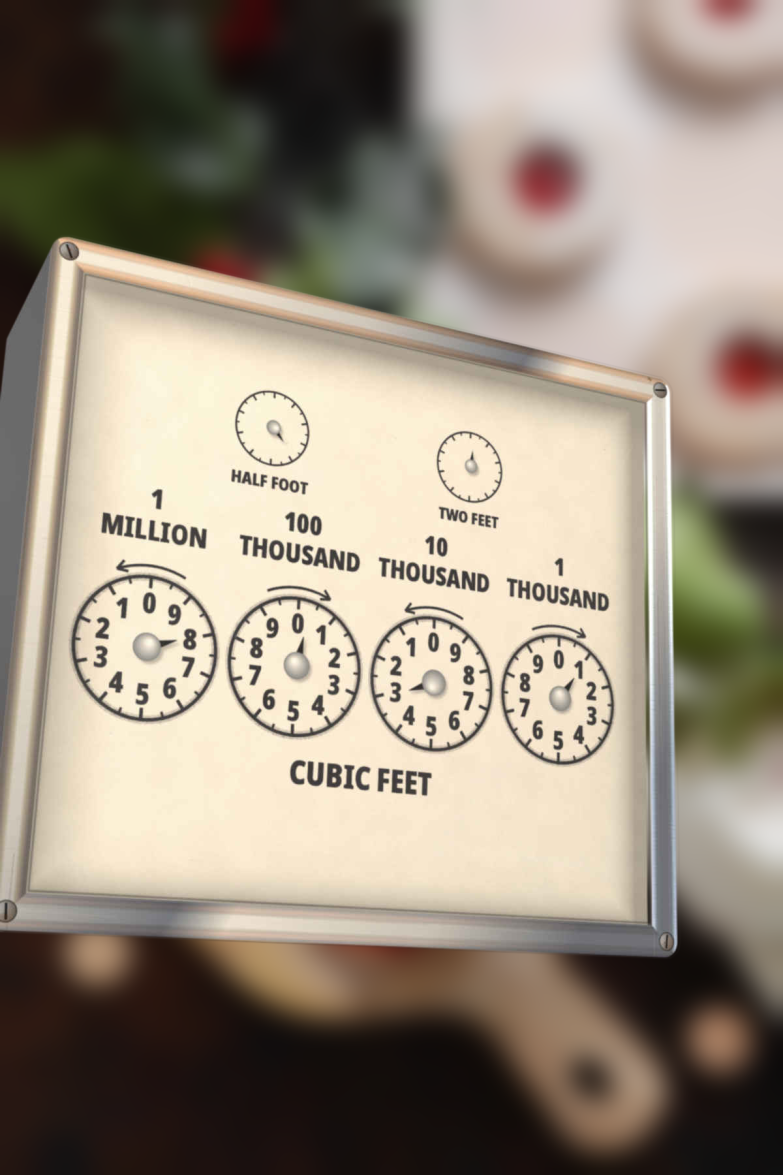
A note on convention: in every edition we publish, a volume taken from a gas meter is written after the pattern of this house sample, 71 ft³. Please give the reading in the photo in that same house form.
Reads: 803100 ft³
